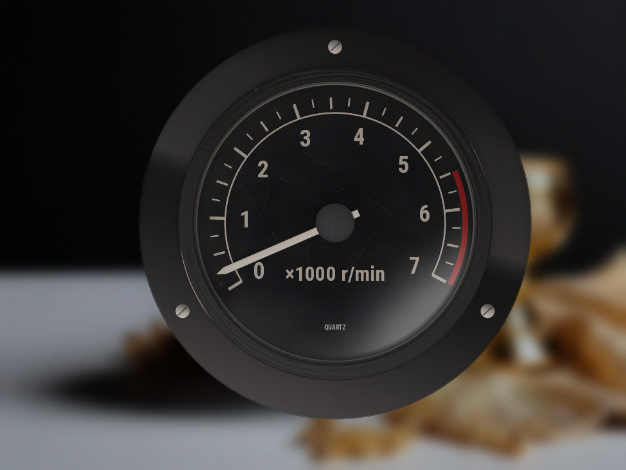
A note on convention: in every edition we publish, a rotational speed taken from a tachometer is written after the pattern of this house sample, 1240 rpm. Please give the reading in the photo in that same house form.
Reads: 250 rpm
